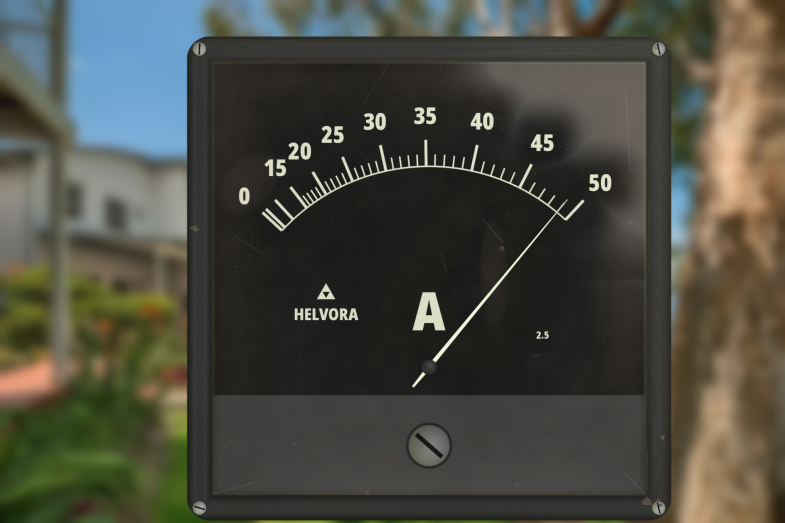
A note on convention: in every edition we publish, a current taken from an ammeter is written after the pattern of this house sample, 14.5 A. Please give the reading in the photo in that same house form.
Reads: 49 A
